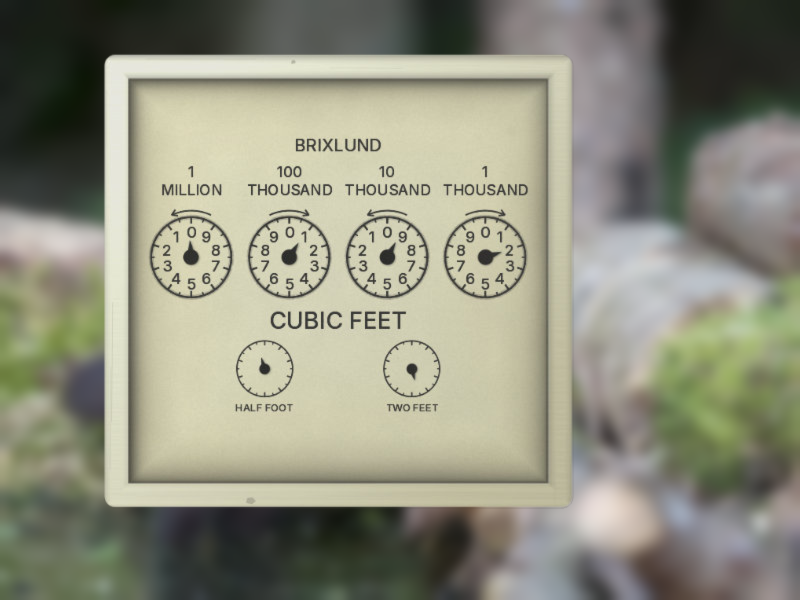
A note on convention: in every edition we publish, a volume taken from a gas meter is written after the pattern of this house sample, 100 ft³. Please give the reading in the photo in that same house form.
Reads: 9200 ft³
